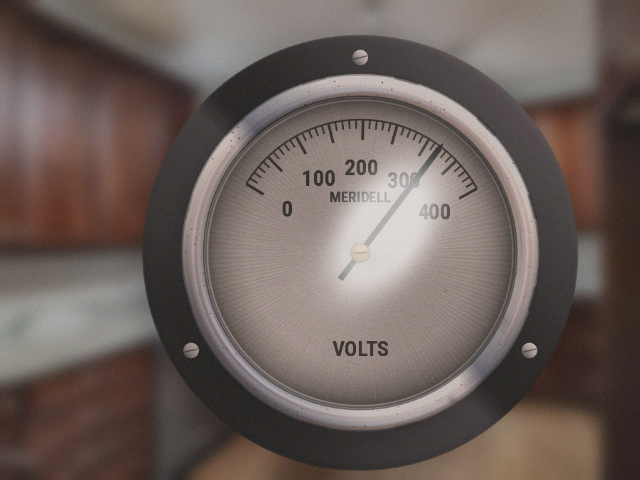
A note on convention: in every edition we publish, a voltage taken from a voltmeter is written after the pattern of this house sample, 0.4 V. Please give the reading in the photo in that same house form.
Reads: 320 V
